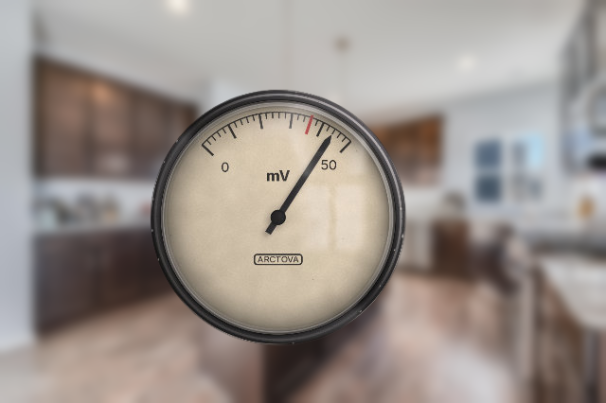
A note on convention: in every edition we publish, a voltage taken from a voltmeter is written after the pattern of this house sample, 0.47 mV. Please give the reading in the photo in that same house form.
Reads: 44 mV
